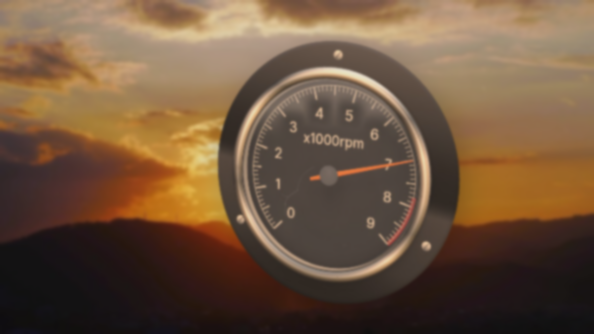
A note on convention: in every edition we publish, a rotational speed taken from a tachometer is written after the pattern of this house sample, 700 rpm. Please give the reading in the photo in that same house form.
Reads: 7000 rpm
